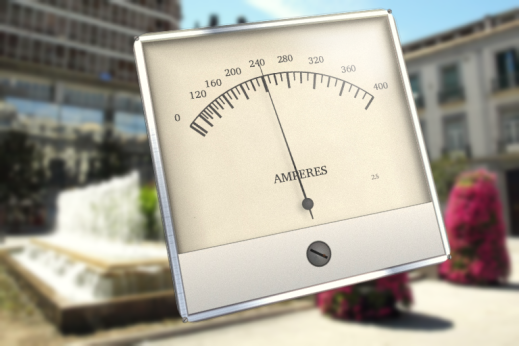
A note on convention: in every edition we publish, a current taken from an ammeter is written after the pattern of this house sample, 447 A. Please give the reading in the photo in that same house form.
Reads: 240 A
